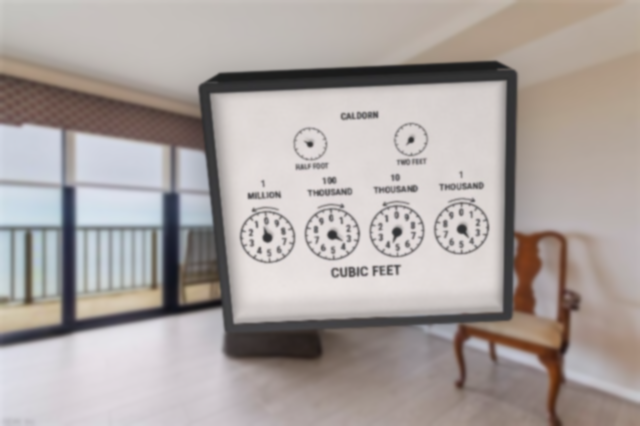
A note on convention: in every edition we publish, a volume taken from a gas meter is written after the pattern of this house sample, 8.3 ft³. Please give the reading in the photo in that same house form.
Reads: 34400 ft³
